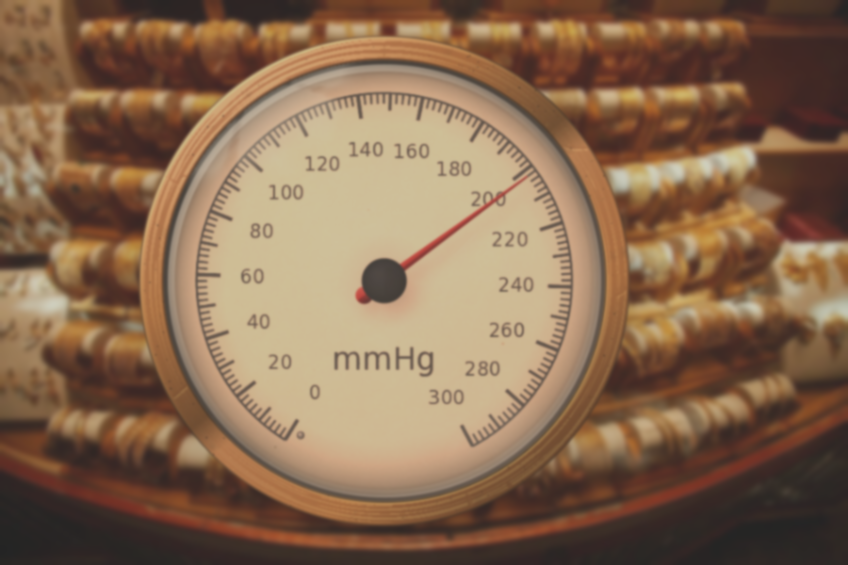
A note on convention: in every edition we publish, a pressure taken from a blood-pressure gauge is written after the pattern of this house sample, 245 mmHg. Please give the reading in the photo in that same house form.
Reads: 202 mmHg
